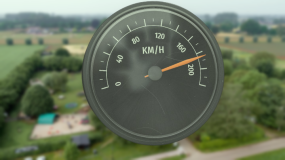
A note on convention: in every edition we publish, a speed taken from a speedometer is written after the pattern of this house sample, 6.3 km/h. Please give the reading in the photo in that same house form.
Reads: 185 km/h
